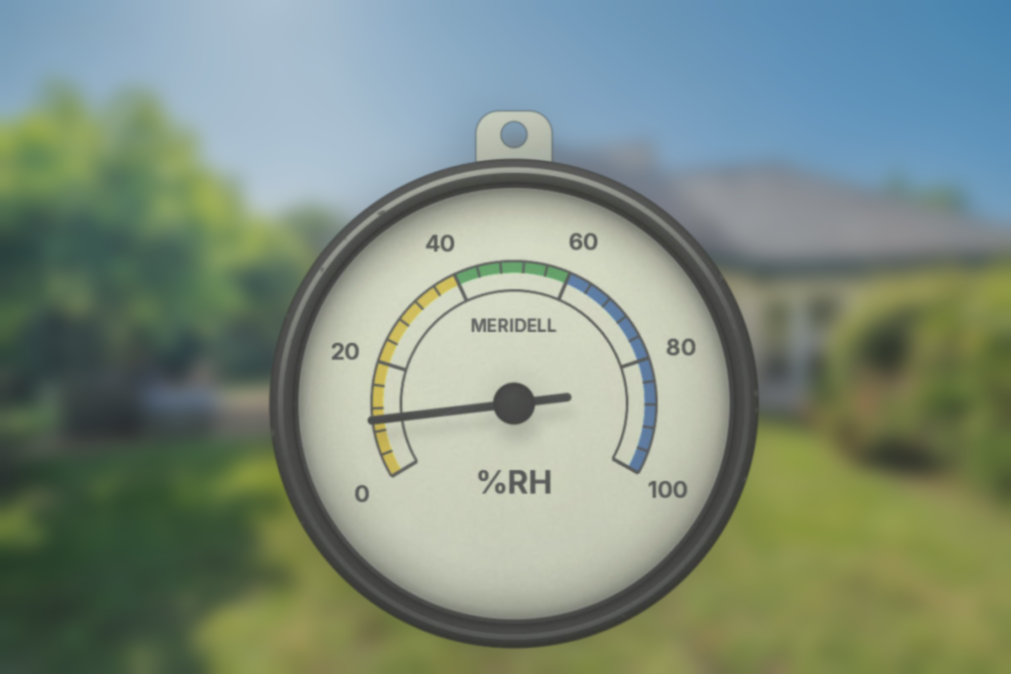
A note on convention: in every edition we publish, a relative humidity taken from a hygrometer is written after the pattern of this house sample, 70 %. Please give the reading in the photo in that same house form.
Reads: 10 %
